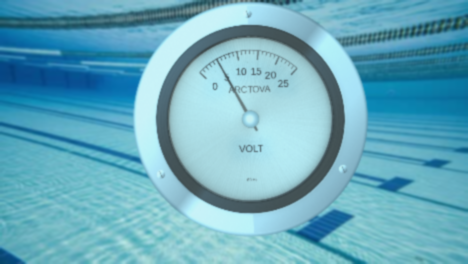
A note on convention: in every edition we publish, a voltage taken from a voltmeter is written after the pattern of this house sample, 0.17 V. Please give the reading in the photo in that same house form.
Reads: 5 V
